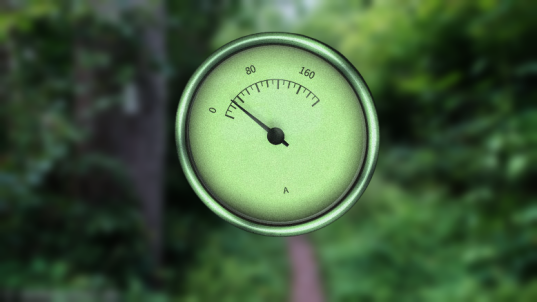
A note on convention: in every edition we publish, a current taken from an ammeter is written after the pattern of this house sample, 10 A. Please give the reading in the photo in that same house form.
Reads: 30 A
